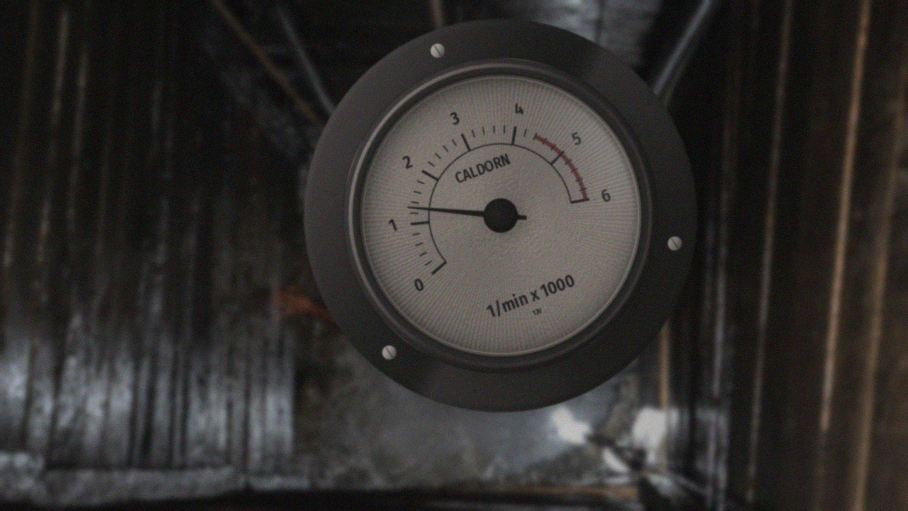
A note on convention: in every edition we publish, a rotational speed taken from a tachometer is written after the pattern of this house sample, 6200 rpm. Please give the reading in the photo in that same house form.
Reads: 1300 rpm
